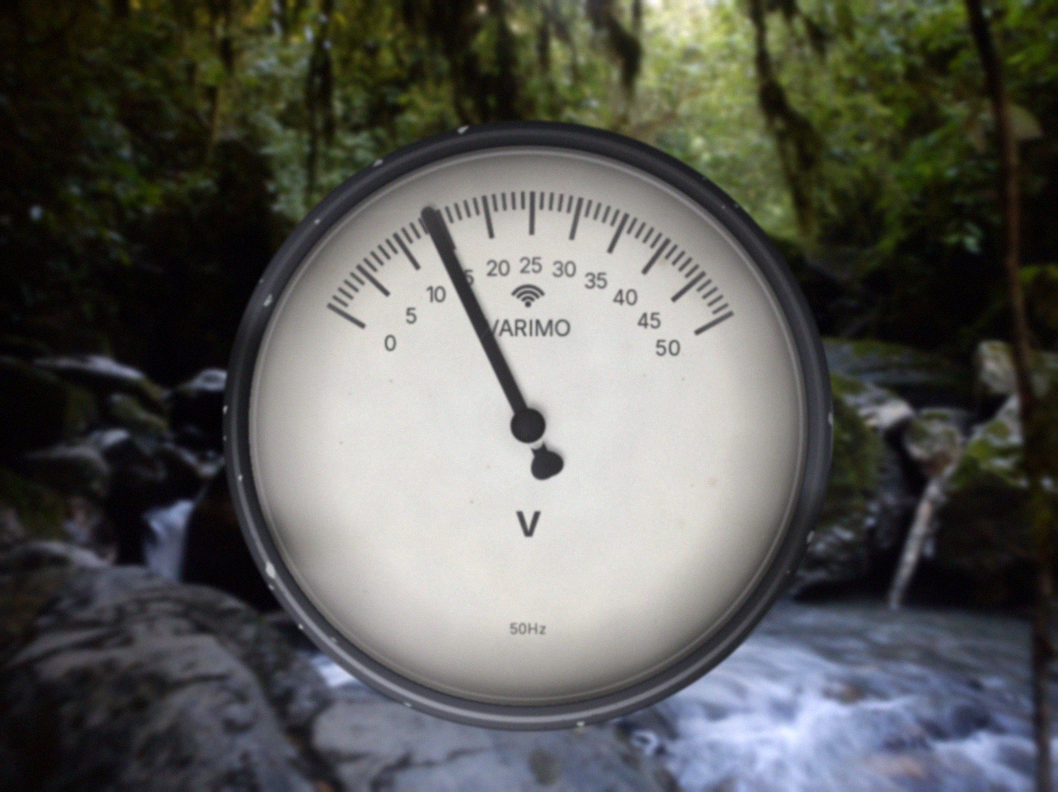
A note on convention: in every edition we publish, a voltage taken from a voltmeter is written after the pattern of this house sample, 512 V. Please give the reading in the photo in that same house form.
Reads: 14 V
